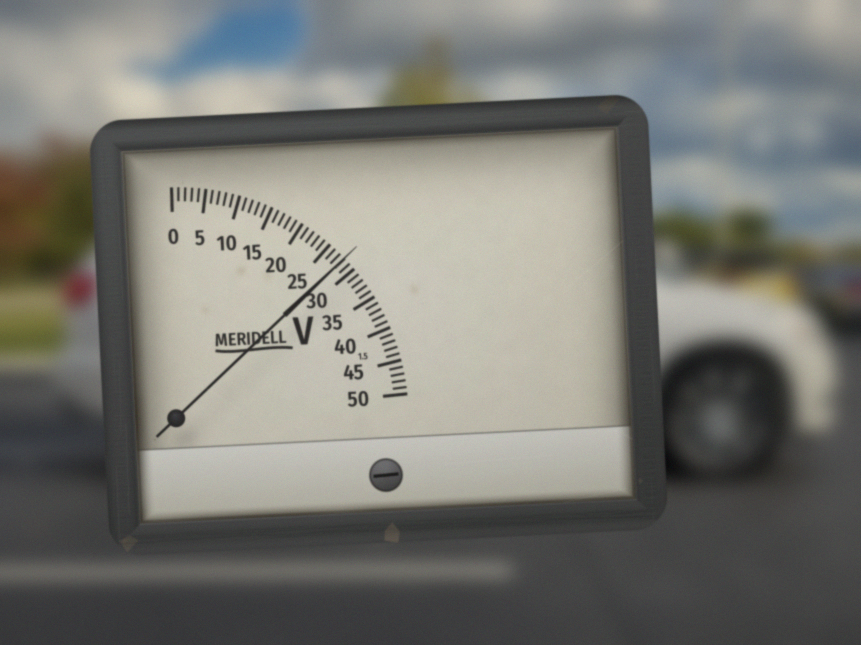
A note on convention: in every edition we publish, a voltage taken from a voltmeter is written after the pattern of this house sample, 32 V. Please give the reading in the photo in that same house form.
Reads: 28 V
